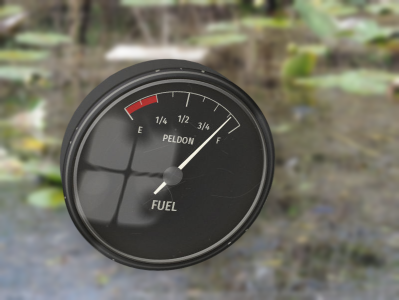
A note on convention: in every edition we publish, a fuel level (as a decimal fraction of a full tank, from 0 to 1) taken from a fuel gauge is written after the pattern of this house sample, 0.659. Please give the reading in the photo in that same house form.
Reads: 0.875
